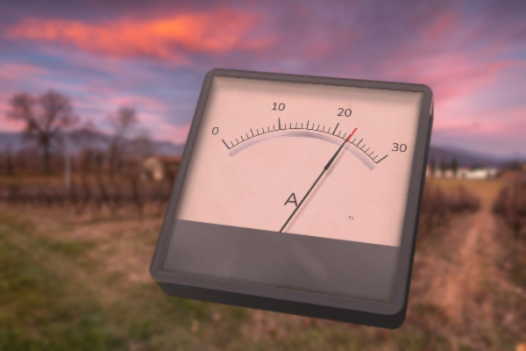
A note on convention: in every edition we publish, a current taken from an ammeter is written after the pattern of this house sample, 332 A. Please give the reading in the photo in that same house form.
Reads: 23 A
